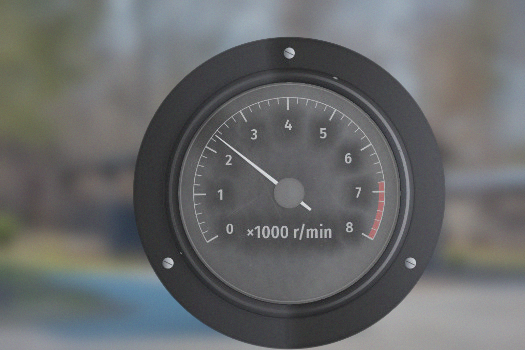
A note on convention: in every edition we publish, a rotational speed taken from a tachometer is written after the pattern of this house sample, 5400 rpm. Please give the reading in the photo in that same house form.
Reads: 2300 rpm
